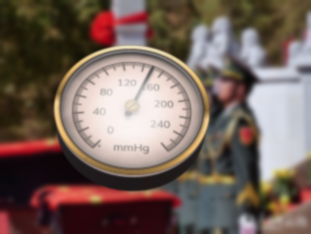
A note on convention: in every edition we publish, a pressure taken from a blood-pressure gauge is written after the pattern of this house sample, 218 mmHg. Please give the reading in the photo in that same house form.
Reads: 150 mmHg
